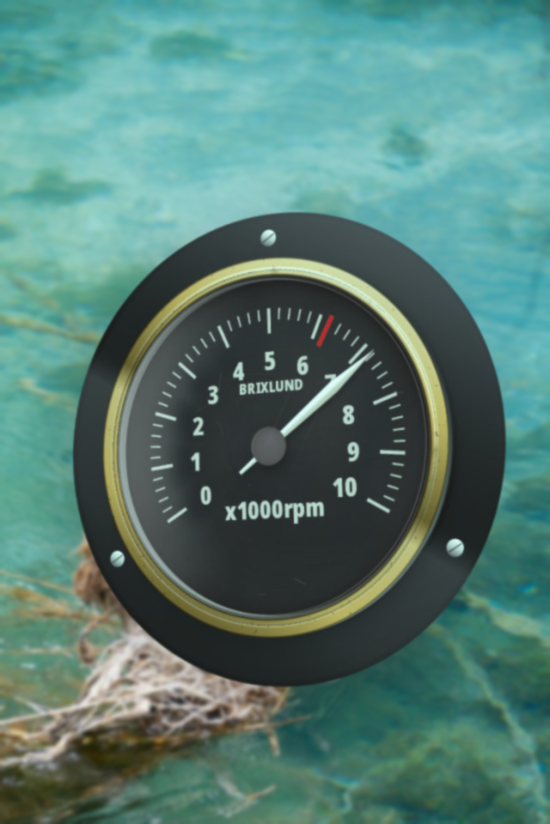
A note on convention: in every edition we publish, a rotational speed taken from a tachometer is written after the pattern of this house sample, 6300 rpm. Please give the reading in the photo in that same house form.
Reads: 7200 rpm
